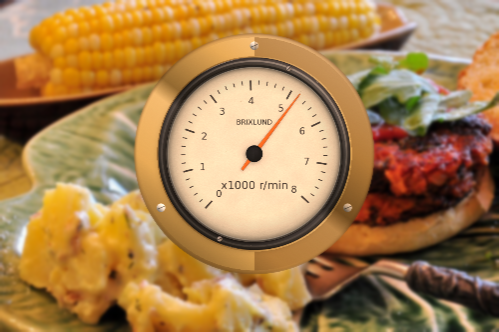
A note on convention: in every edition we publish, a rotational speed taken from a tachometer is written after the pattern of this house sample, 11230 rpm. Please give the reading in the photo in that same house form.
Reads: 5200 rpm
